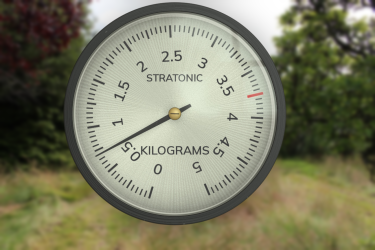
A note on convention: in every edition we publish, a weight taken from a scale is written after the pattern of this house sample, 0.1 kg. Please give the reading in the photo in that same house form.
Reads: 0.7 kg
